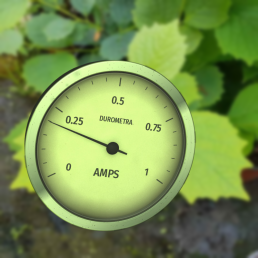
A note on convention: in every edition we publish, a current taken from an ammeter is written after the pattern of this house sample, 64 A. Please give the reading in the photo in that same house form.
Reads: 0.2 A
